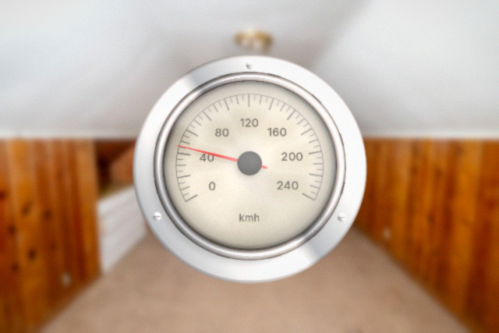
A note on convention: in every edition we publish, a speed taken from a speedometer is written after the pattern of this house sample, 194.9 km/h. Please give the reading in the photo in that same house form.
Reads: 45 km/h
